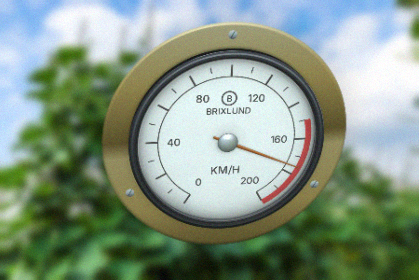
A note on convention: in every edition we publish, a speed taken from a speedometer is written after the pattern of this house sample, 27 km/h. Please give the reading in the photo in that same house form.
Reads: 175 km/h
